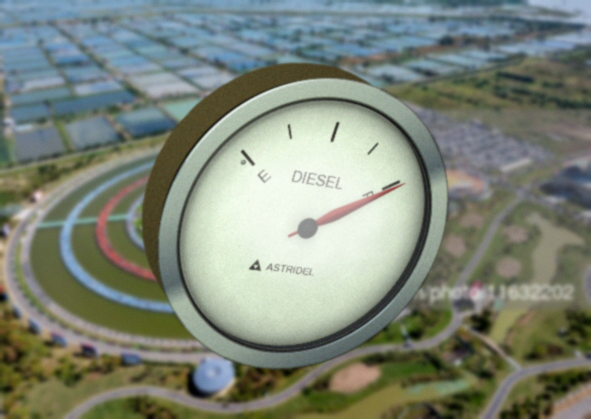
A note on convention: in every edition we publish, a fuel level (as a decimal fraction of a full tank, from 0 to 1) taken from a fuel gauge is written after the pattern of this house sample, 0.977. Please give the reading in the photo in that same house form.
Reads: 1
